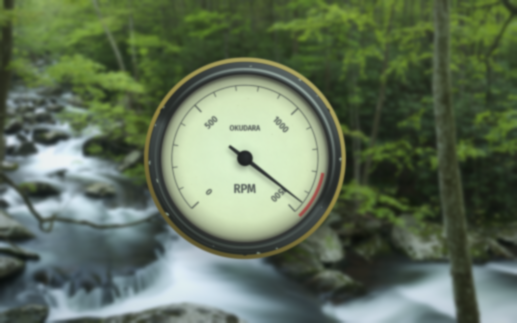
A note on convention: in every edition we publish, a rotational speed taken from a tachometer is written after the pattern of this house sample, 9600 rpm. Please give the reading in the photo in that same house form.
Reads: 1450 rpm
